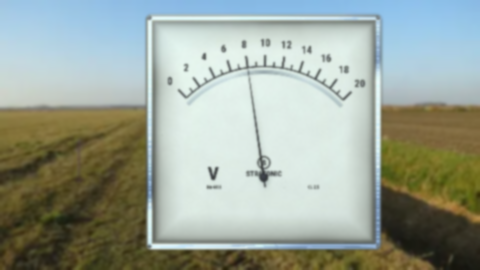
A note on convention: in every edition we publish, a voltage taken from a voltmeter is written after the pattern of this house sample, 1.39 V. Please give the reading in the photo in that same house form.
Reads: 8 V
